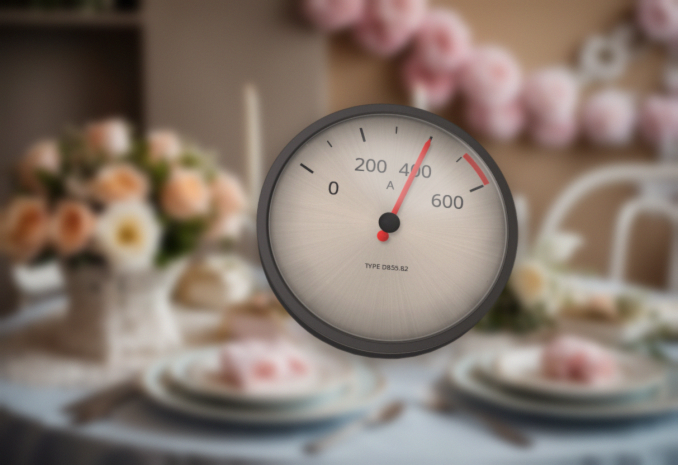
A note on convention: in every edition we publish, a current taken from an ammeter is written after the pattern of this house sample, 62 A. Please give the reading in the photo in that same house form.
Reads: 400 A
